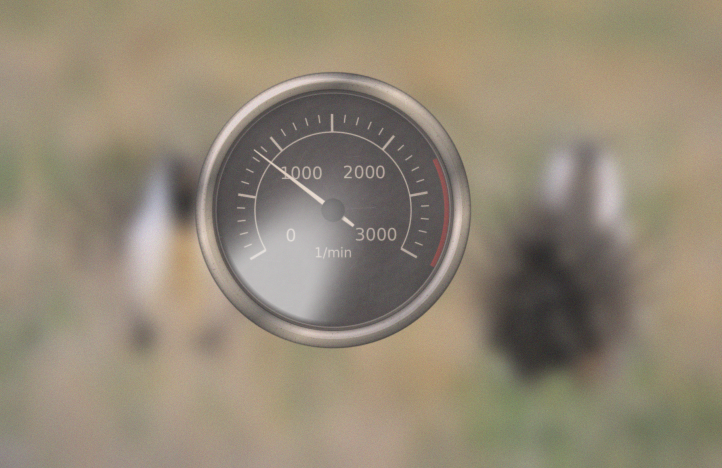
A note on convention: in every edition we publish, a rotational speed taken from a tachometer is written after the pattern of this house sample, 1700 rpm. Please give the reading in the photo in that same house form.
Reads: 850 rpm
